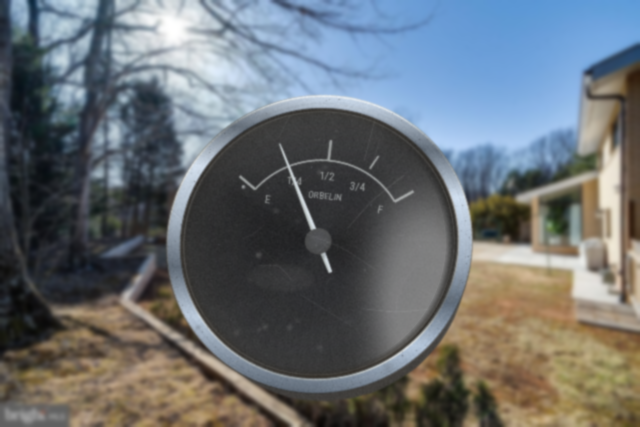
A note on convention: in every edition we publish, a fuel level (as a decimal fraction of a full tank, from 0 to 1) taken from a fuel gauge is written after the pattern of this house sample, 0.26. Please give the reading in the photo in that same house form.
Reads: 0.25
